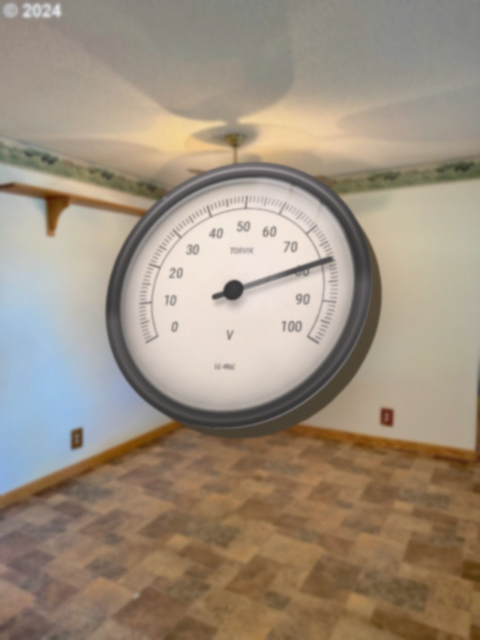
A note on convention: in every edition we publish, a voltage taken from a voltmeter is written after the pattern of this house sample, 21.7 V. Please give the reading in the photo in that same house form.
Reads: 80 V
